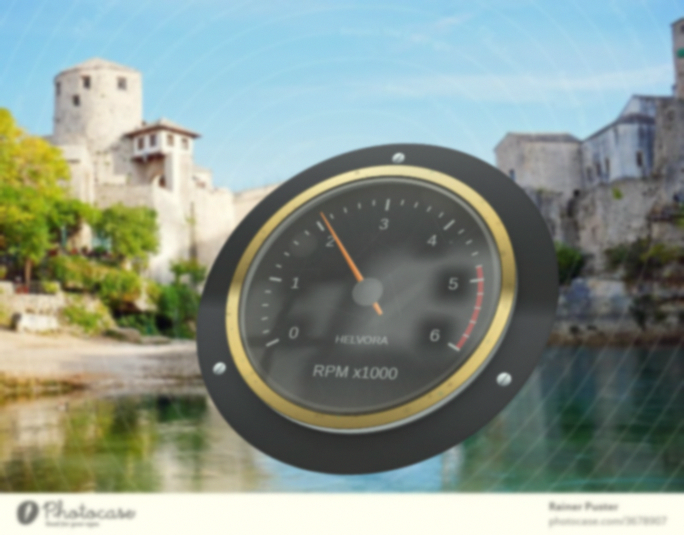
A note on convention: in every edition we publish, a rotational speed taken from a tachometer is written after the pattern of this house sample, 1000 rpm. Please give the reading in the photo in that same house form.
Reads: 2100 rpm
